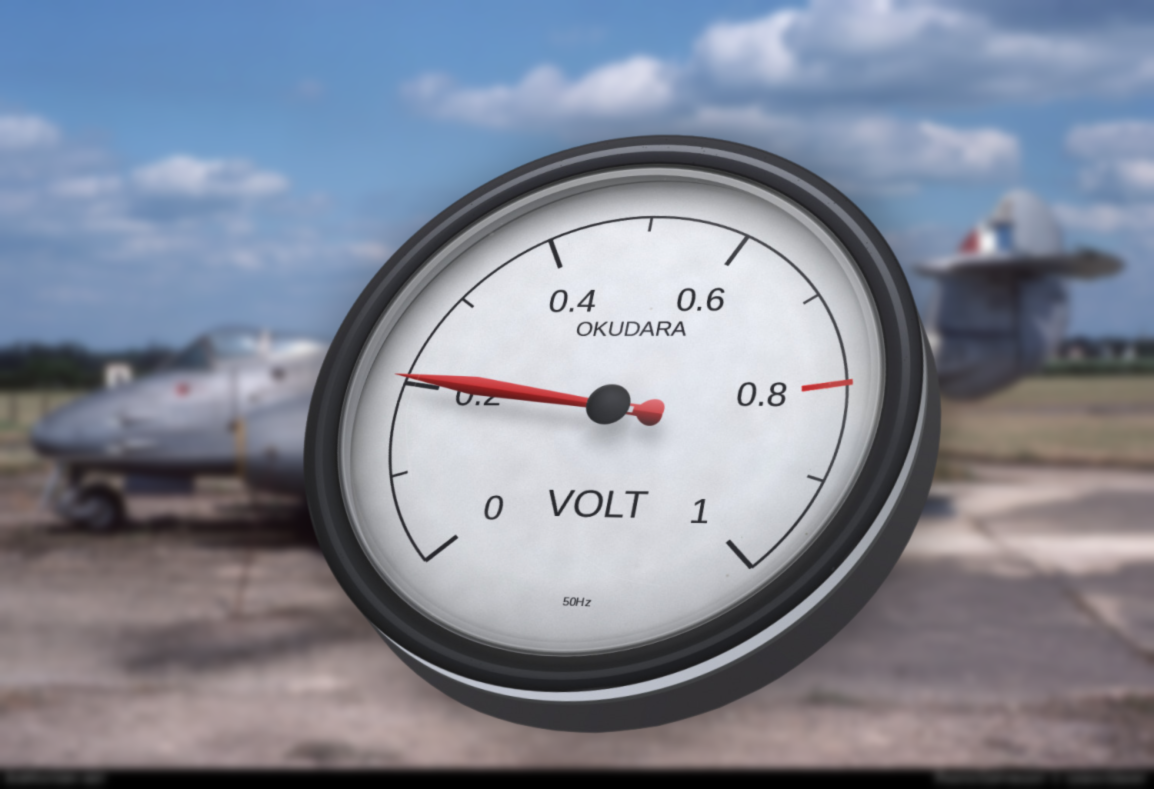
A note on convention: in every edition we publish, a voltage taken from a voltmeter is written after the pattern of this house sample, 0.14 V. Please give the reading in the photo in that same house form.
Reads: 0.2 V
